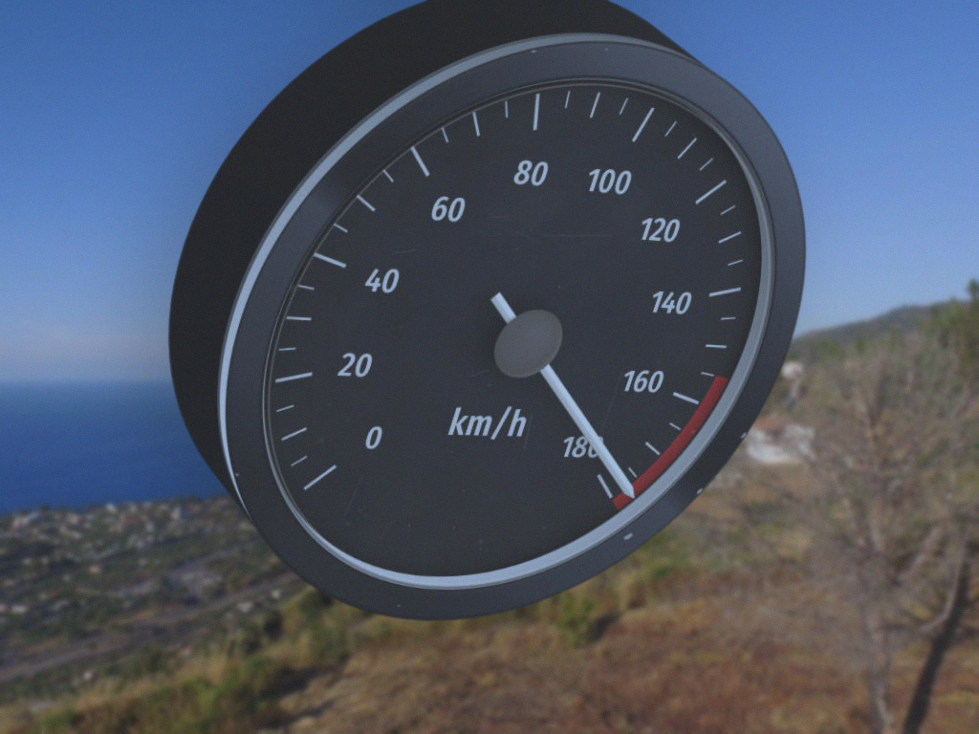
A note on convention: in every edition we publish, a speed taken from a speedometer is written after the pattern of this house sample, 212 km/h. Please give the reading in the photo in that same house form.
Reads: 177.5 km/h
